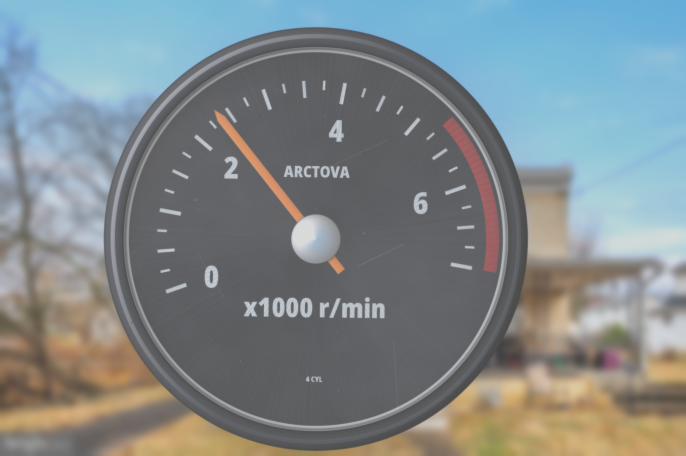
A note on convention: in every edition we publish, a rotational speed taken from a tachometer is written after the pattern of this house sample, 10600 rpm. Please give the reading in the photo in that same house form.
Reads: 2375 rpm
